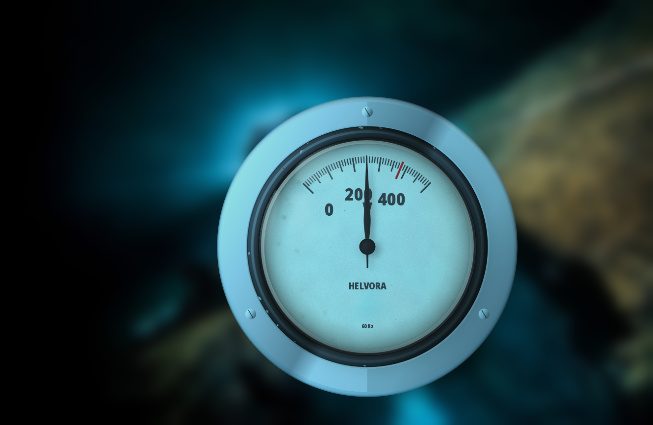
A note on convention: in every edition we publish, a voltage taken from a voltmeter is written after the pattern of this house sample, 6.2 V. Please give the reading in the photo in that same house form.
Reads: 250 V
